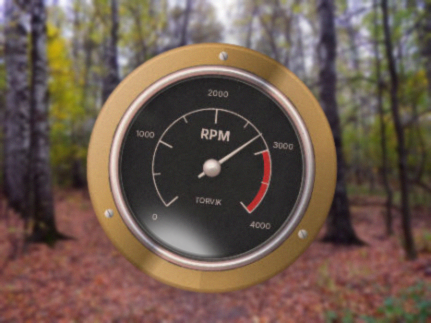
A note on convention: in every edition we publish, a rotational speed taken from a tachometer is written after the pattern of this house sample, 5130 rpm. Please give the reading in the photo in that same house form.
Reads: 2750 rpm
